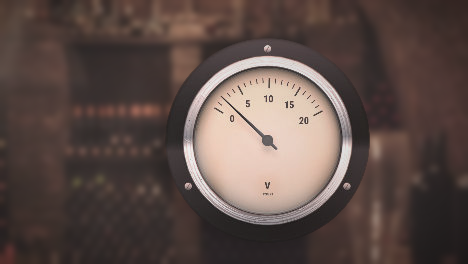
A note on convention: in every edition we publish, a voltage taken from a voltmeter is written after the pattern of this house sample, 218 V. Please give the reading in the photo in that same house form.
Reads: 2 V
